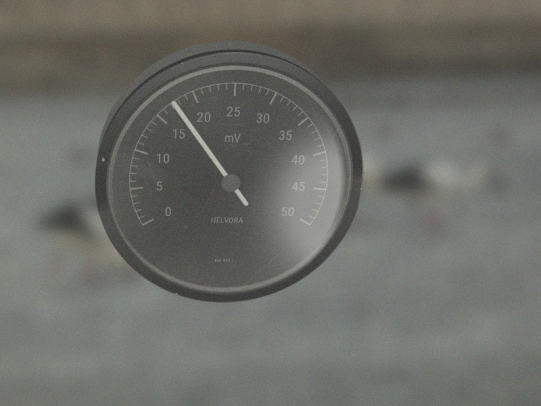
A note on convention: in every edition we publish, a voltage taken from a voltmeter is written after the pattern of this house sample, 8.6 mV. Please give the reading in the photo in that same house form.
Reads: 17.5 mV
